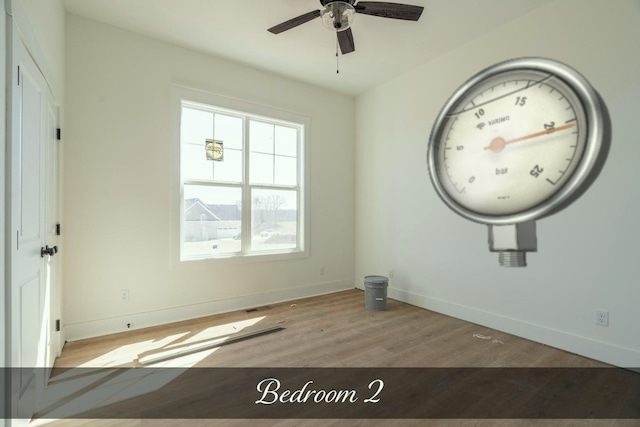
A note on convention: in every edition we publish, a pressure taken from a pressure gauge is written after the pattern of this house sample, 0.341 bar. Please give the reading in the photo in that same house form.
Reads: 20.5 bar
